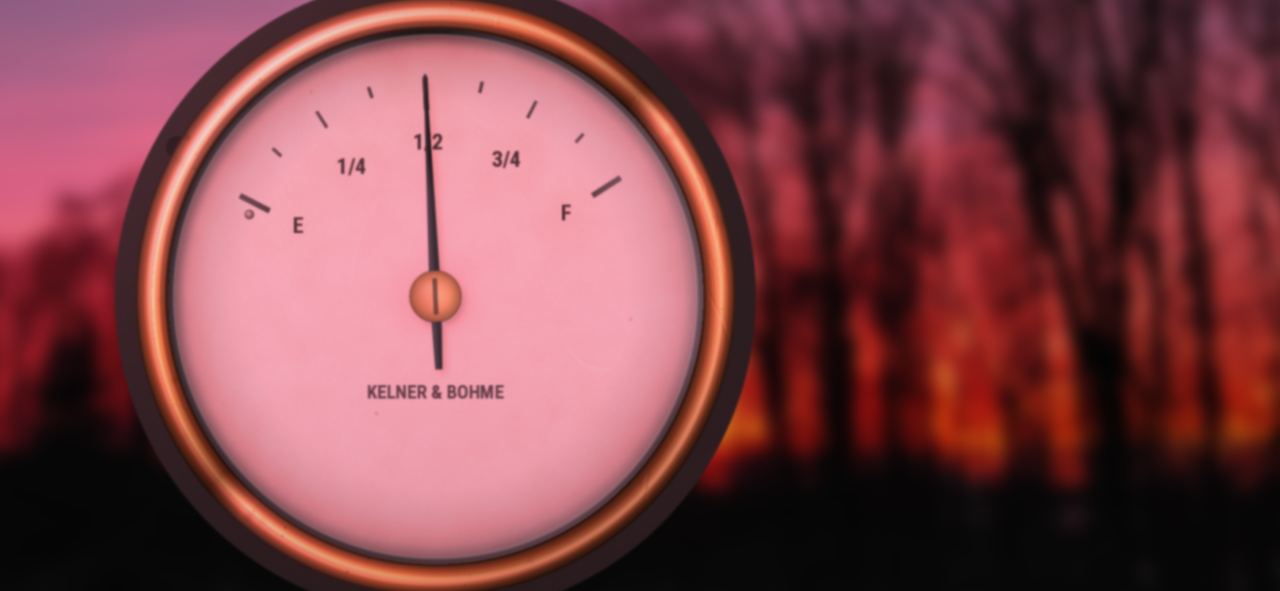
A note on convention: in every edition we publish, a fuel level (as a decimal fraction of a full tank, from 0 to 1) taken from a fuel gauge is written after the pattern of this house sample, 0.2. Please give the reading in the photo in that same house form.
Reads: 0.5
